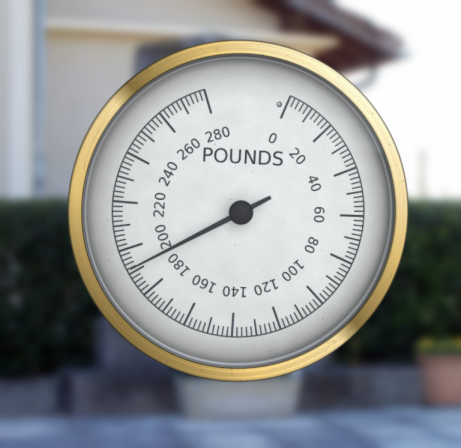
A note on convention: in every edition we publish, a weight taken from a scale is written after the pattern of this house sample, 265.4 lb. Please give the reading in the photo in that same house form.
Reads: 192 lb
